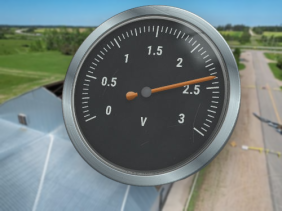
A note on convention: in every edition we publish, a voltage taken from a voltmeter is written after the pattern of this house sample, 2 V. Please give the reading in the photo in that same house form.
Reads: 2.4 V
